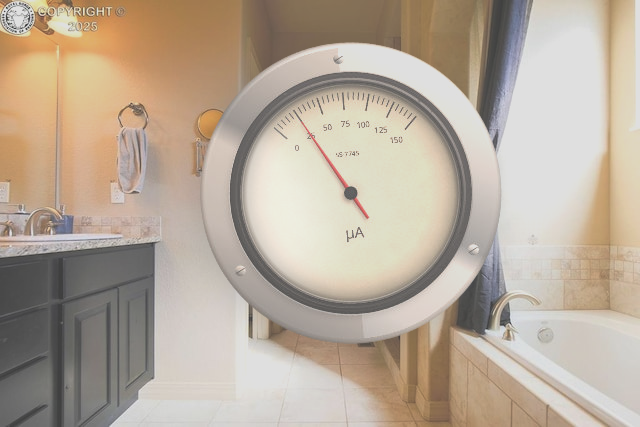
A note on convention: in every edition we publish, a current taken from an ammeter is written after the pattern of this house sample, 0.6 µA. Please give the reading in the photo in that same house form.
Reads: 25 µA
